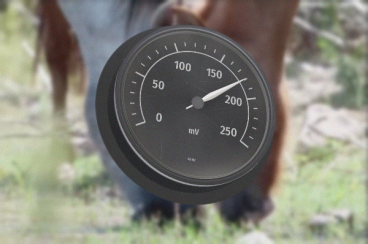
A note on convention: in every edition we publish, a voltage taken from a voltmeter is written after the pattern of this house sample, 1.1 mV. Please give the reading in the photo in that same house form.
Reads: 180 mV
